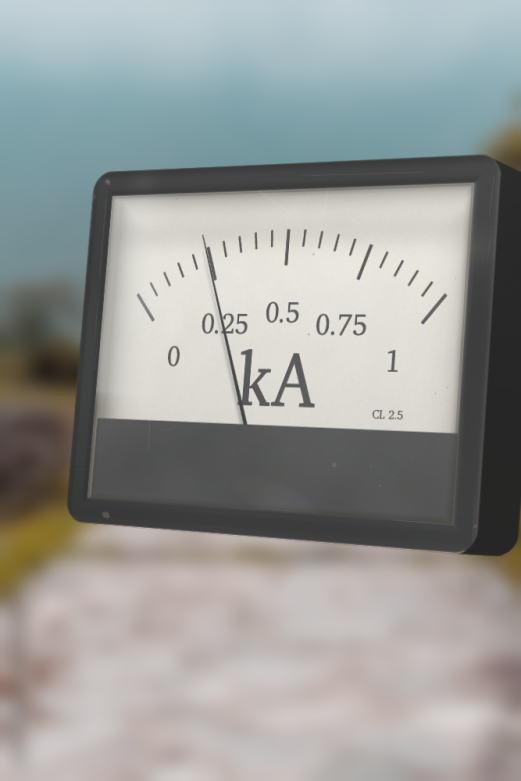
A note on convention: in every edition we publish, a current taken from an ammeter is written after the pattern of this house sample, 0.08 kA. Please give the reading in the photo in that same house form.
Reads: 0.25 kA
